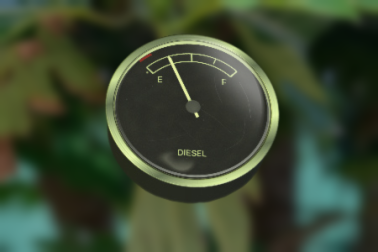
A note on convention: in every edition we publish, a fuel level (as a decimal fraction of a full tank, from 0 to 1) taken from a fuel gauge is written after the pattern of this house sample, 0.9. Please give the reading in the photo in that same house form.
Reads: 0.25
